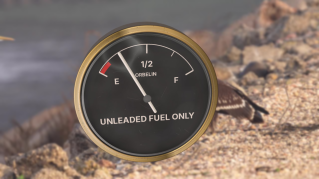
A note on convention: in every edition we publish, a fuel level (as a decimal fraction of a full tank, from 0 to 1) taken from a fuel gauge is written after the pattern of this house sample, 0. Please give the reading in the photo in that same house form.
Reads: 0.25
